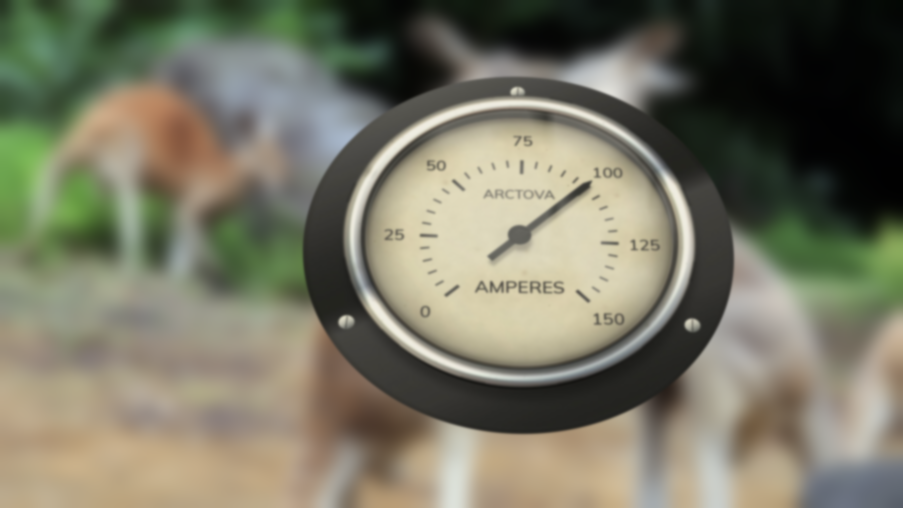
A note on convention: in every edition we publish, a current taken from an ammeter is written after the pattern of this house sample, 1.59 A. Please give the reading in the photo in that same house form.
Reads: 100 A
